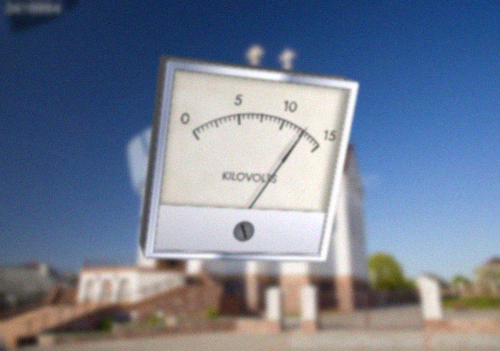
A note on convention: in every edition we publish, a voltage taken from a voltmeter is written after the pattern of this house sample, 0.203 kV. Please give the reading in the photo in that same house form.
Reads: 12.5 kV
